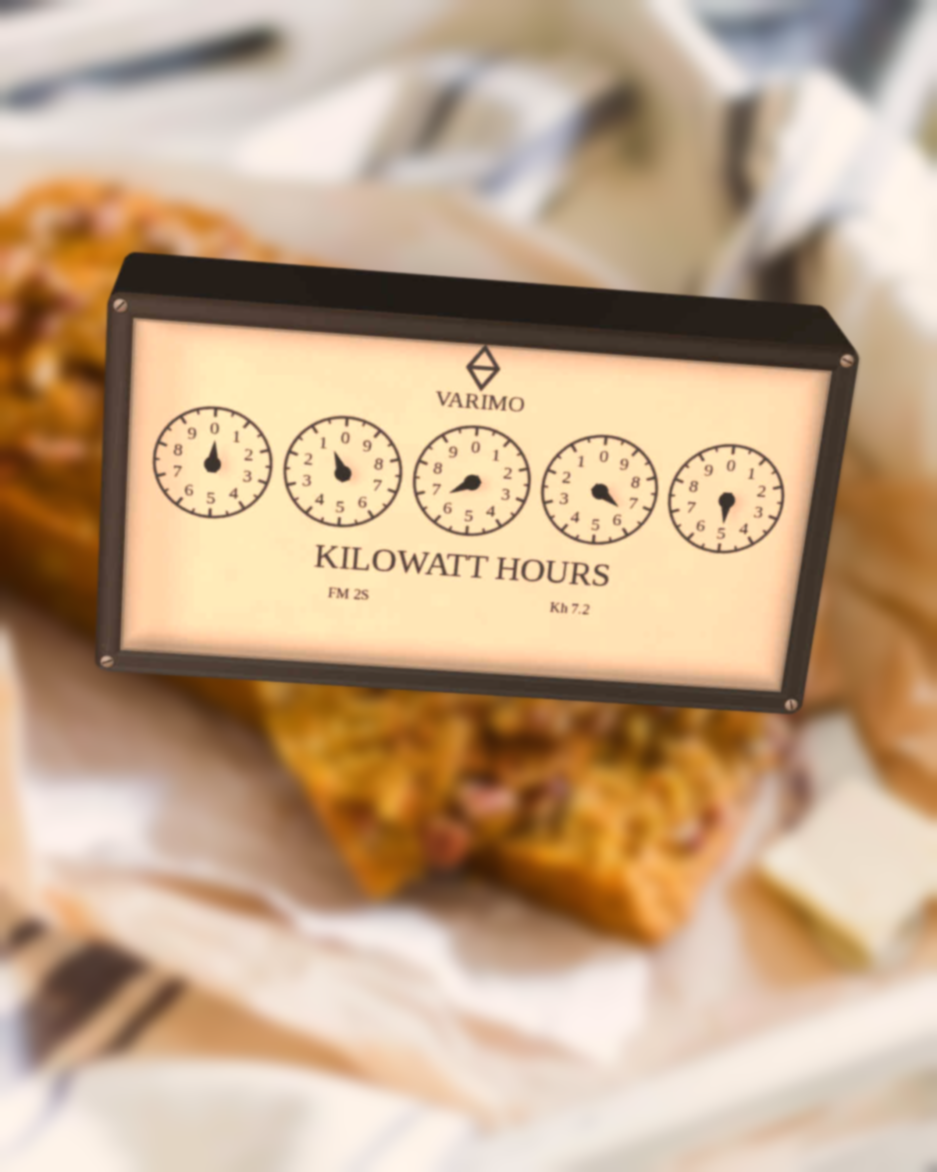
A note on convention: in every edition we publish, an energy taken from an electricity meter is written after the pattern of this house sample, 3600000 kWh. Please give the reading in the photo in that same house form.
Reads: 665 kWh
